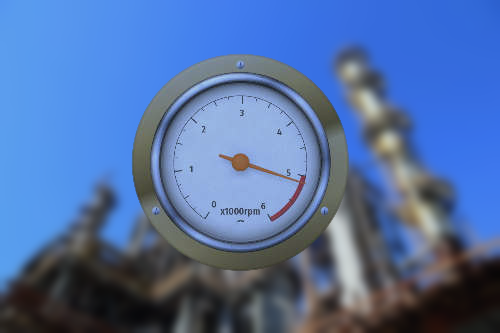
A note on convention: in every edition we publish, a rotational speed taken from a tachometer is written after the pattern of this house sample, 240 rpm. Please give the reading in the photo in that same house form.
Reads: 5125 rpm
